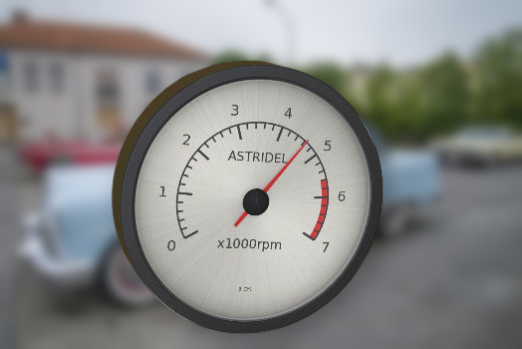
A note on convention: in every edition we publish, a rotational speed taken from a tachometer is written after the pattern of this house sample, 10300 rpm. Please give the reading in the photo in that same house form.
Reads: 4600 rpm
